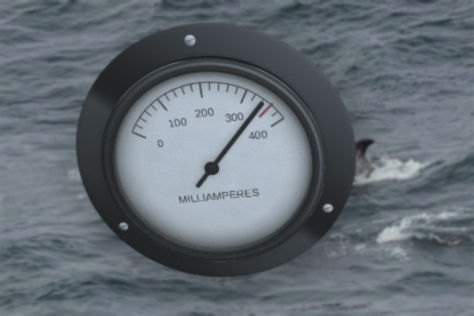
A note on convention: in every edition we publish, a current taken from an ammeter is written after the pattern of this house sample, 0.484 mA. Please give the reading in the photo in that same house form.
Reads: 340 mA
